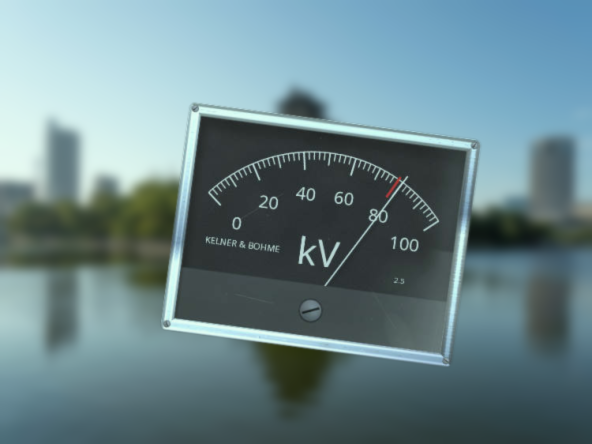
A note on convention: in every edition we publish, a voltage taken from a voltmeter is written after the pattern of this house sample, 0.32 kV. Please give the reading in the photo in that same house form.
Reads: 80 kV
